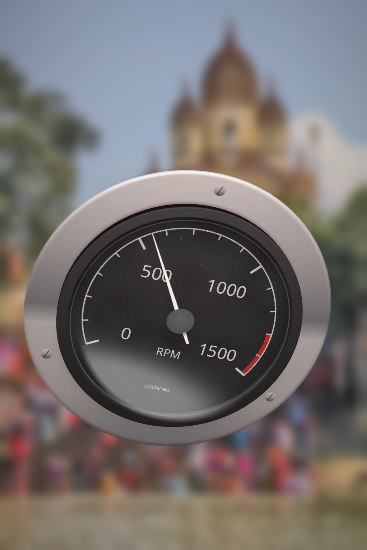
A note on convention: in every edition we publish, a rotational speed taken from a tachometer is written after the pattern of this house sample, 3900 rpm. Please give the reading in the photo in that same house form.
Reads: 550 rpm
